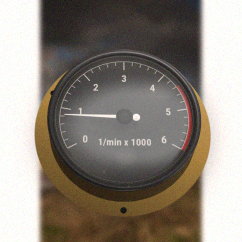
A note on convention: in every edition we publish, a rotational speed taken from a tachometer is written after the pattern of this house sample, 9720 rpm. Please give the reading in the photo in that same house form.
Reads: 800 rpm
